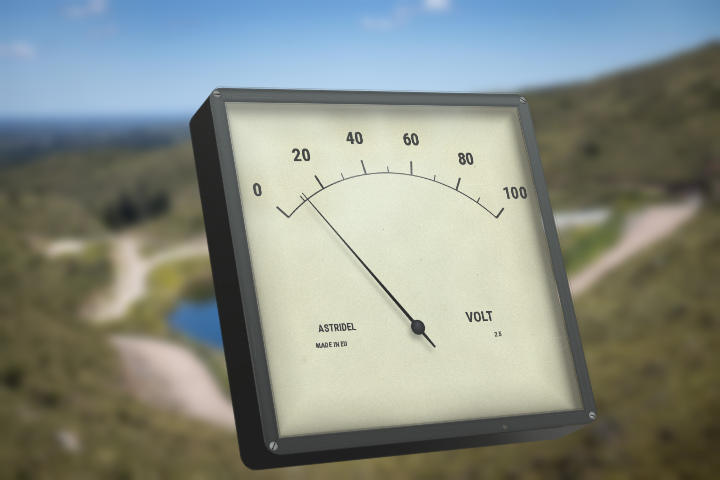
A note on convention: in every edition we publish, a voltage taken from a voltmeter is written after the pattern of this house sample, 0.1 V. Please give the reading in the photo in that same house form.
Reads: 10 V
